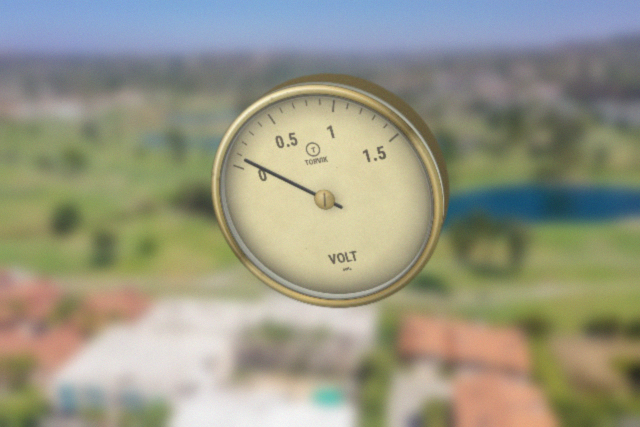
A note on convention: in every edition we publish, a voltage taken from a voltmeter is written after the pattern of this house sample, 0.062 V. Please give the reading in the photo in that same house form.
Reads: 0.1 V
